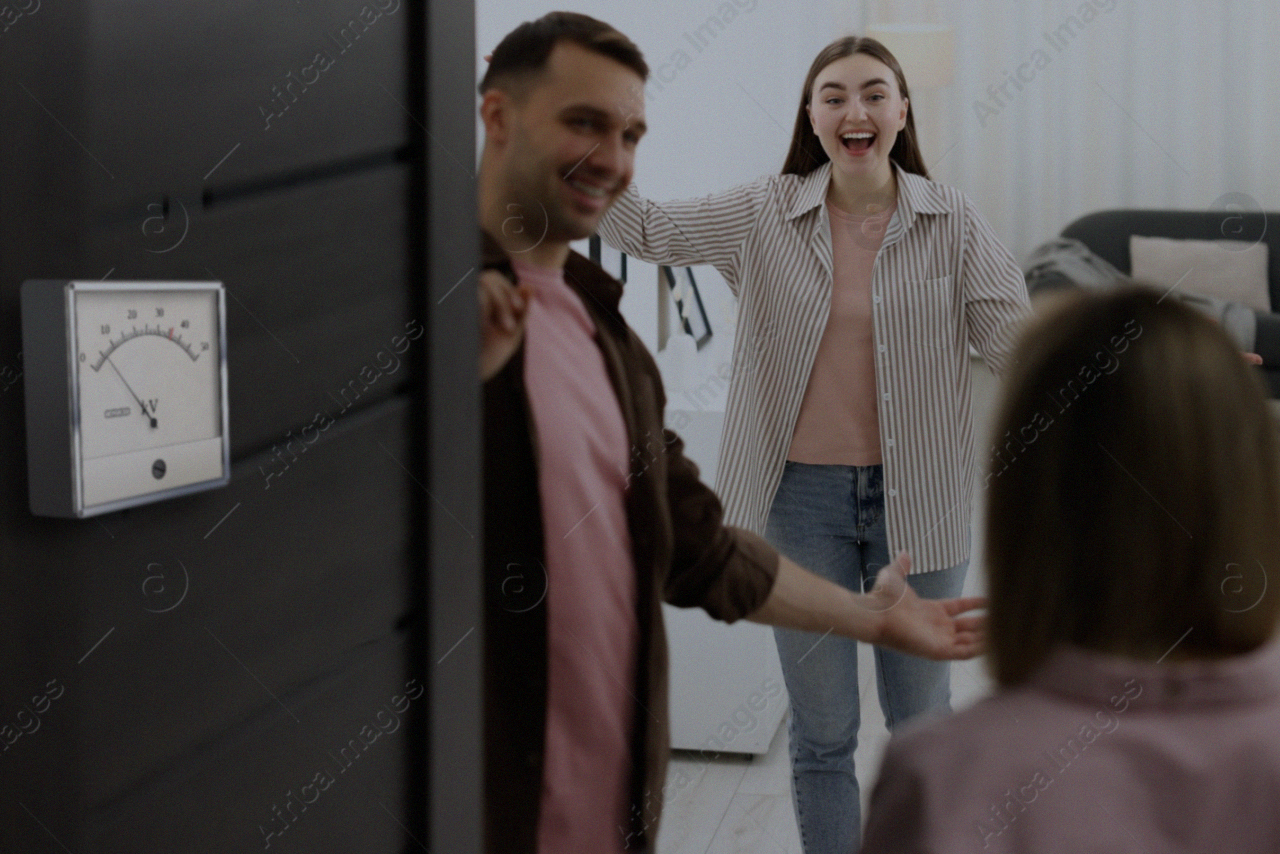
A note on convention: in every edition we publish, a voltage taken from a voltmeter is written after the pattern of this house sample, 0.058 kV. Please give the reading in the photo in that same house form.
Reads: 5 kV
